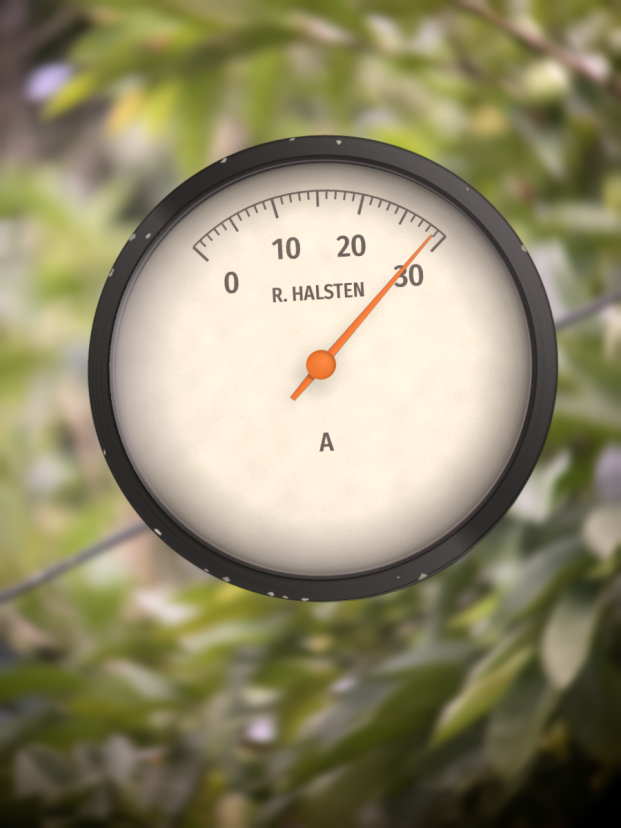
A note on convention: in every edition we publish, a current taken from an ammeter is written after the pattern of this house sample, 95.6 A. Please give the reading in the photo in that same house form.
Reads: 29 A
